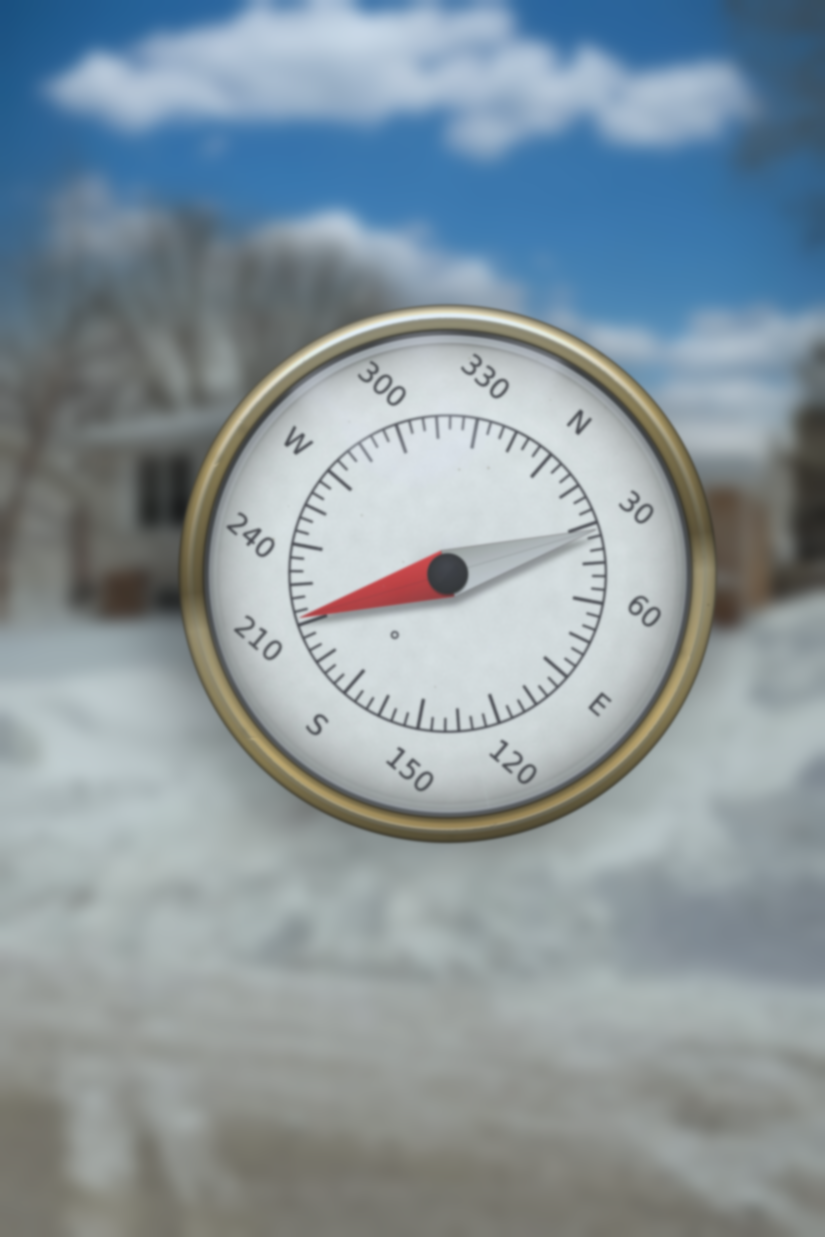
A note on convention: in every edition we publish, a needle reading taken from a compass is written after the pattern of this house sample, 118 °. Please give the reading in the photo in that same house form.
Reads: 212.5 °
